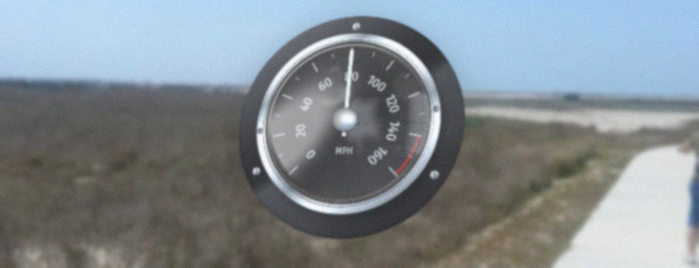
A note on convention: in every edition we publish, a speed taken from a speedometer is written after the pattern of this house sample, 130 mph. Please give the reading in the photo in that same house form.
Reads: 80 mph
